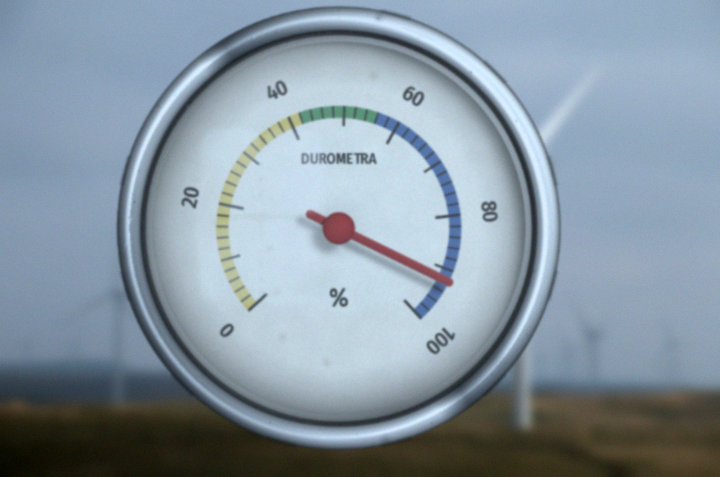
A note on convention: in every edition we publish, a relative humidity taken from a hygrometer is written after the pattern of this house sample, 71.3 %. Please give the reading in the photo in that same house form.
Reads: 92 %
